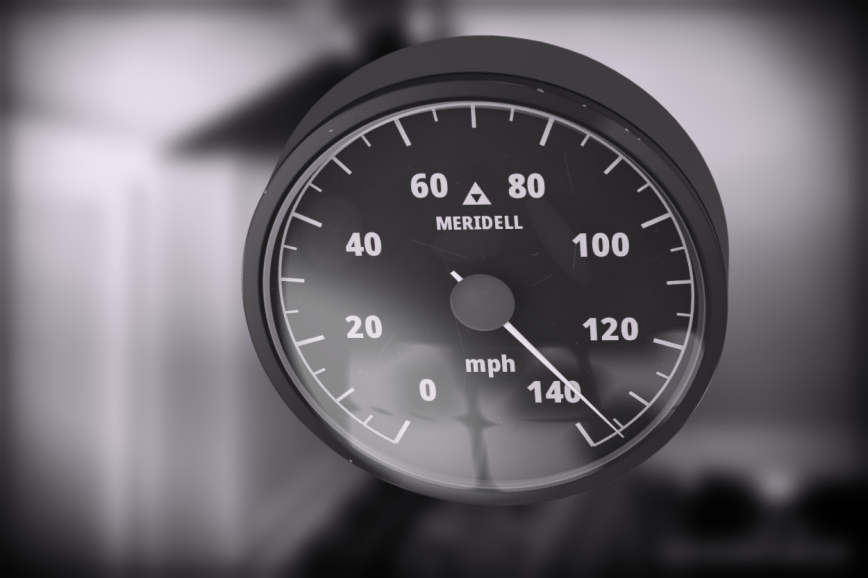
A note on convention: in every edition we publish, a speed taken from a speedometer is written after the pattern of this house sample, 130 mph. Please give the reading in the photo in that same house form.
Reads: 135 mph
